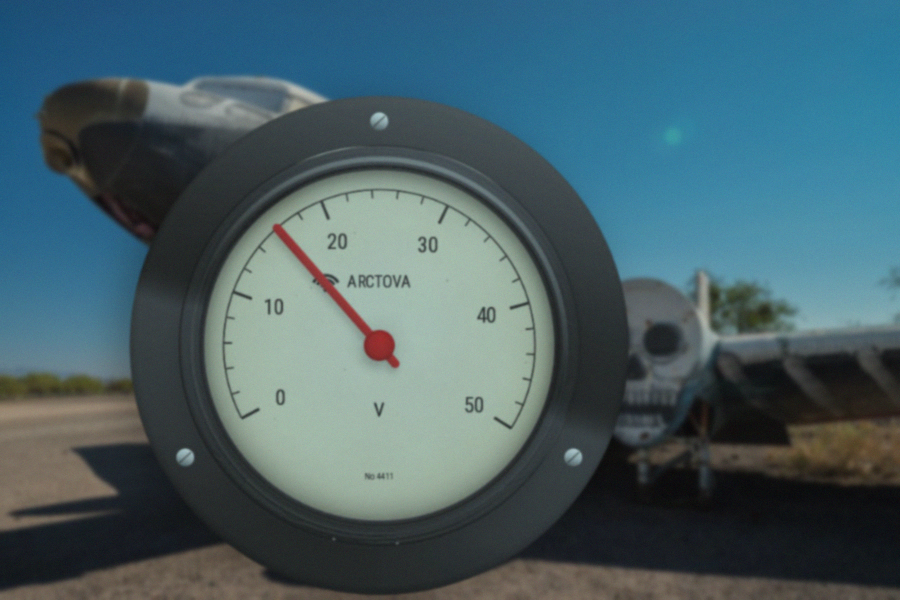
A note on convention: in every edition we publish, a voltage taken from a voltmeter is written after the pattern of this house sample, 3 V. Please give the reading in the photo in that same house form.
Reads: 16 V
